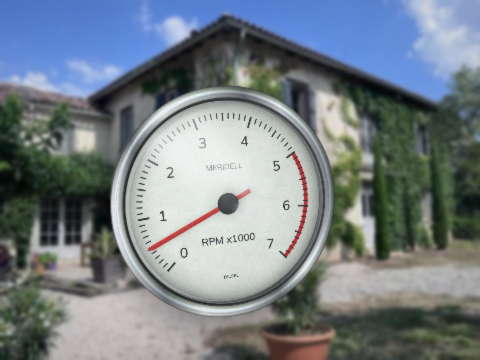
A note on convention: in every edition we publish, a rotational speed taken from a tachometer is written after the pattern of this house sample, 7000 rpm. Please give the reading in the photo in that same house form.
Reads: 500 rpm
